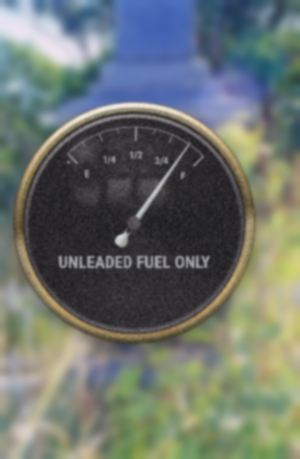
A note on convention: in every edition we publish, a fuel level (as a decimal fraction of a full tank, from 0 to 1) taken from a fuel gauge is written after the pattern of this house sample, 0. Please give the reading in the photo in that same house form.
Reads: 0.875
